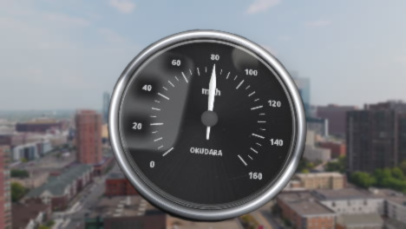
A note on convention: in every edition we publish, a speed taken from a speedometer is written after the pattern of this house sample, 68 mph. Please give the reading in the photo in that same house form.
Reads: 80 mph
